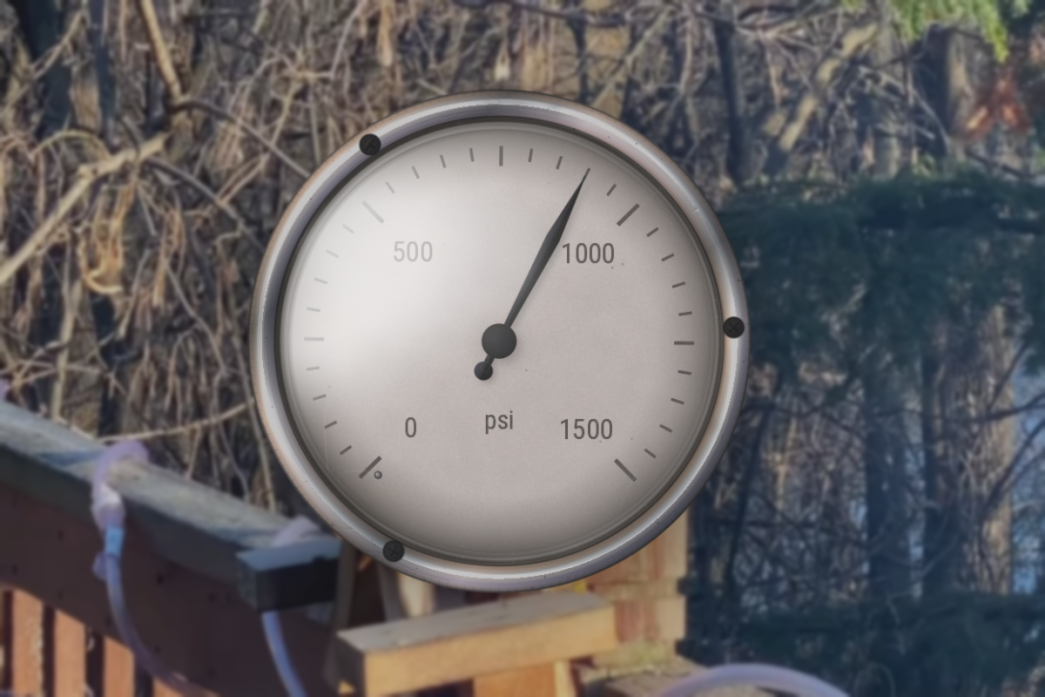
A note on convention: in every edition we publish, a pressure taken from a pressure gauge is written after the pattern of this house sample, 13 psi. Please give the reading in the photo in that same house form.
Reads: 900 psi
